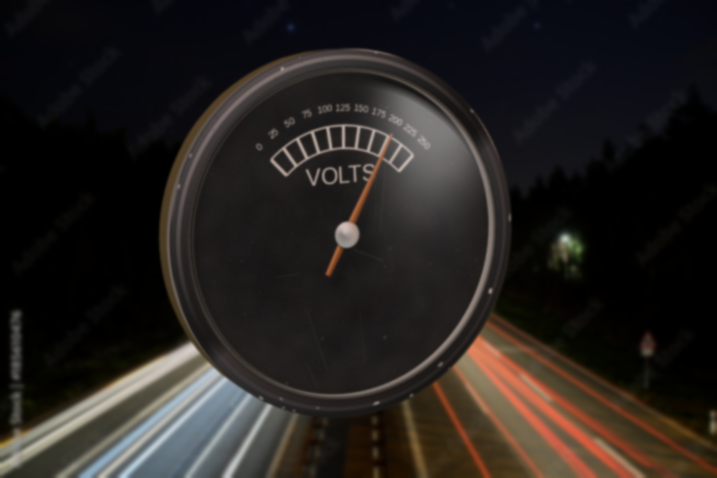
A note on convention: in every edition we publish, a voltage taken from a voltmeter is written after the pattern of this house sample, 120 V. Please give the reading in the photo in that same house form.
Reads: 200 V
